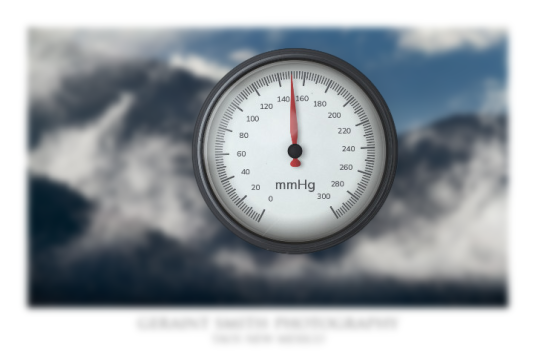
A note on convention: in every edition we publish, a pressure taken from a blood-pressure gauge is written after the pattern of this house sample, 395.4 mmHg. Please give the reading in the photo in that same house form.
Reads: 150 mmHg
